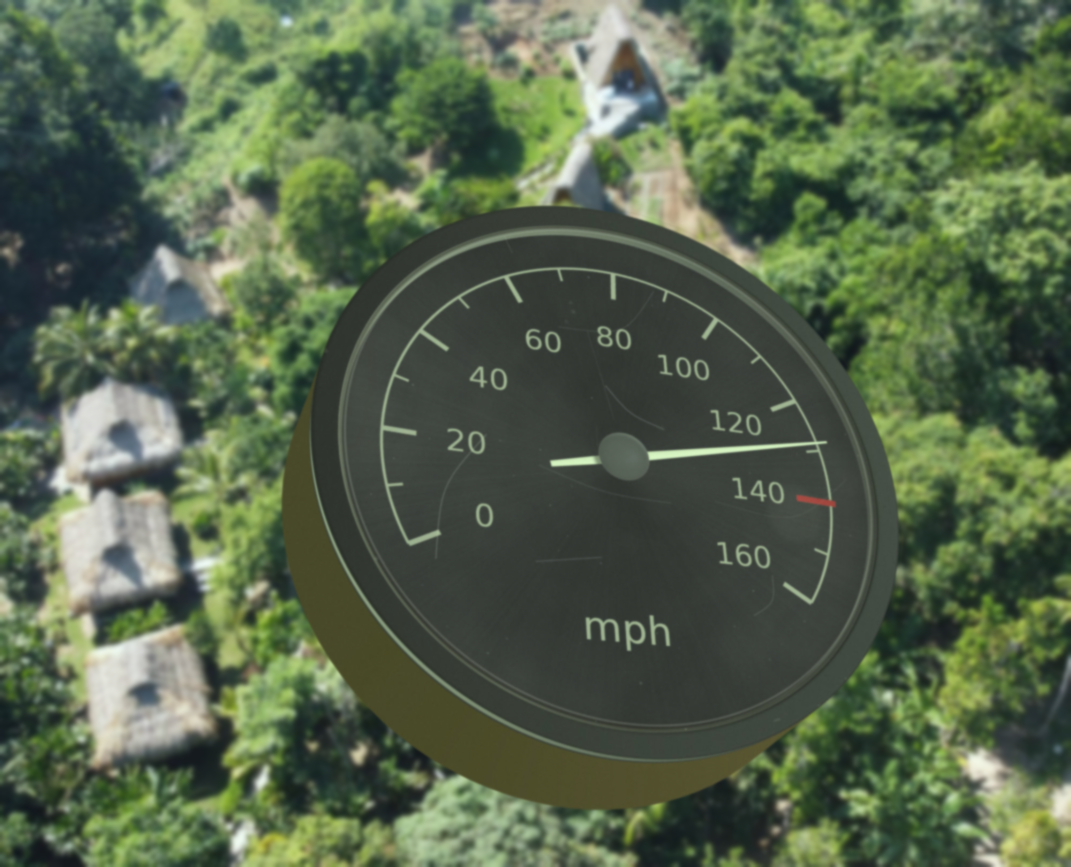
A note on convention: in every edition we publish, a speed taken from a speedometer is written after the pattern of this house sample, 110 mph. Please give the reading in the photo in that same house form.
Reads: 130 mph
